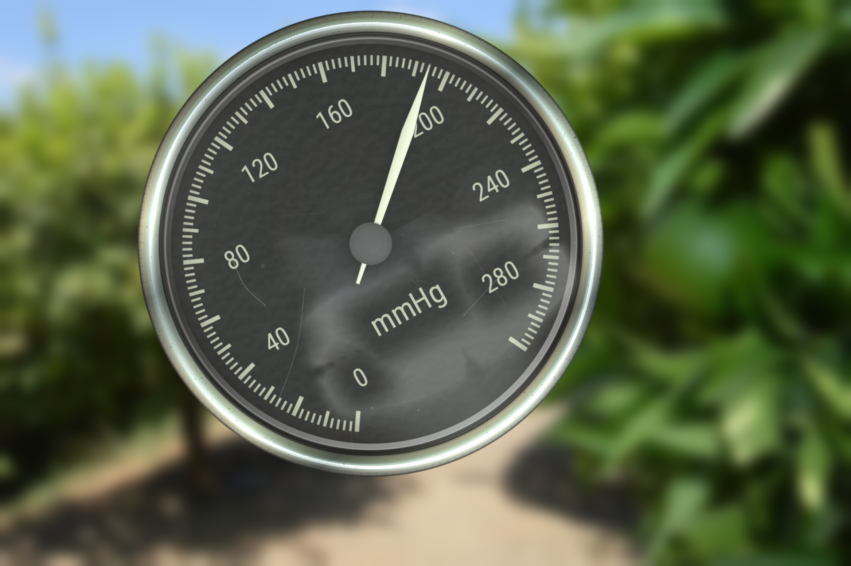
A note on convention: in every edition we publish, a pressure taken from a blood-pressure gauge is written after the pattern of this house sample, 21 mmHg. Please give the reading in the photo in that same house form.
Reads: 194 mmHg
